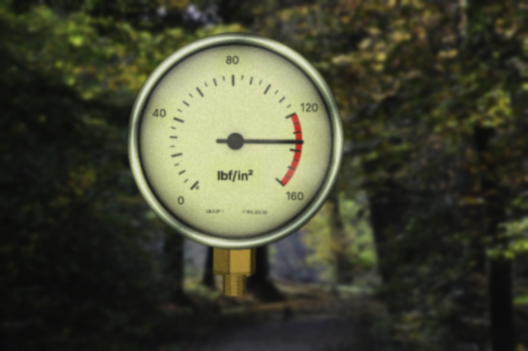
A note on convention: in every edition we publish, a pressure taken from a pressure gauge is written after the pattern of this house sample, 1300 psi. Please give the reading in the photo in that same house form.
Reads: 135 psi
